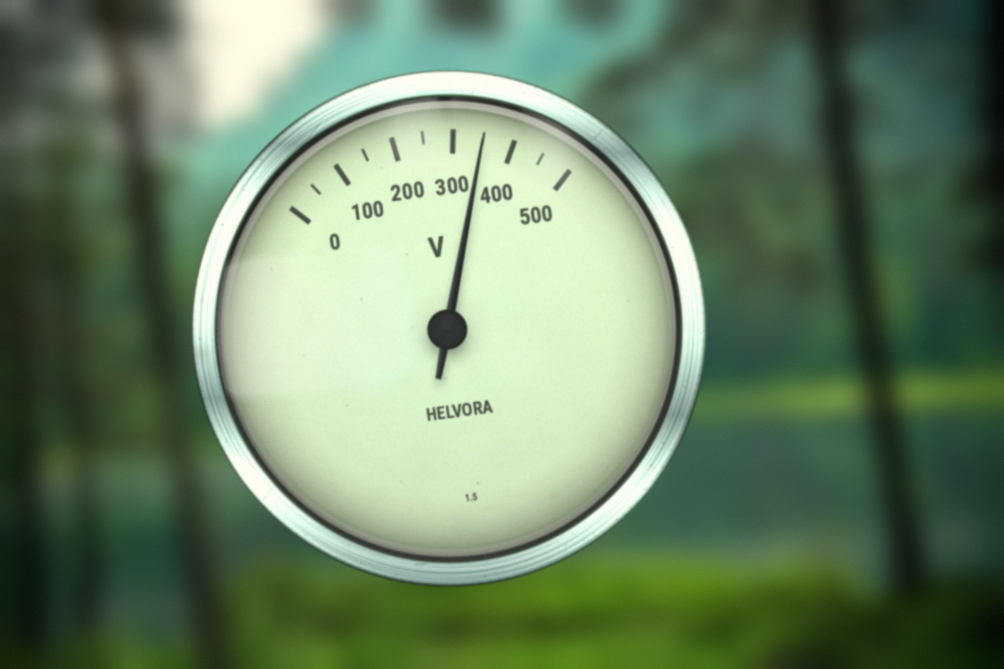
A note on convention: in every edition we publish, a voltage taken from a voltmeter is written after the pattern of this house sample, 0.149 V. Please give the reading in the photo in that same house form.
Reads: 350 V
